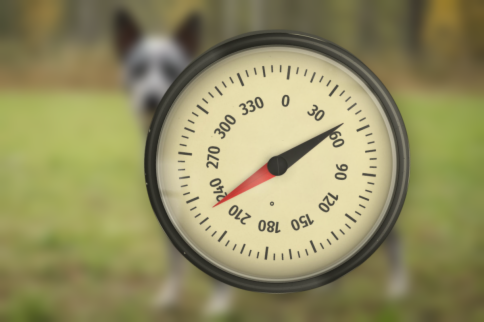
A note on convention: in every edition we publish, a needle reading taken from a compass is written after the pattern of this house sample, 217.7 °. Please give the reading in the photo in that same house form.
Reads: 230 °
